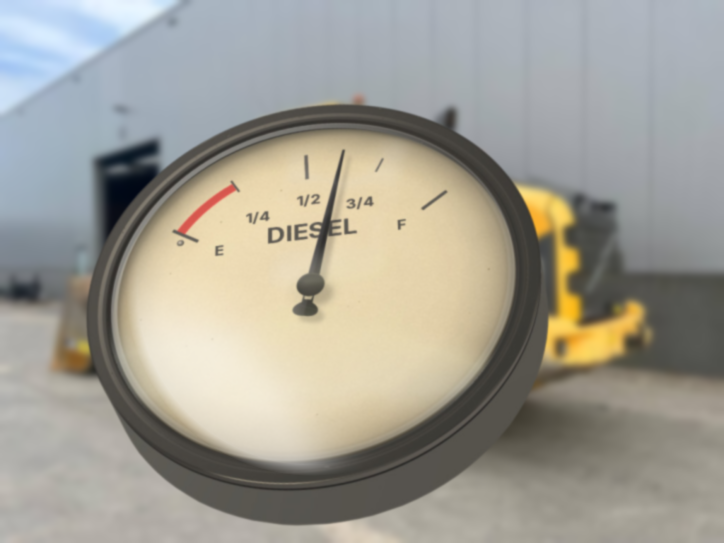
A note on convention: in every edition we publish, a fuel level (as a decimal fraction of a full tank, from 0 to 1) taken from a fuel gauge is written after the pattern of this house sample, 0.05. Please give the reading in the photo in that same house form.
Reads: 0.625
